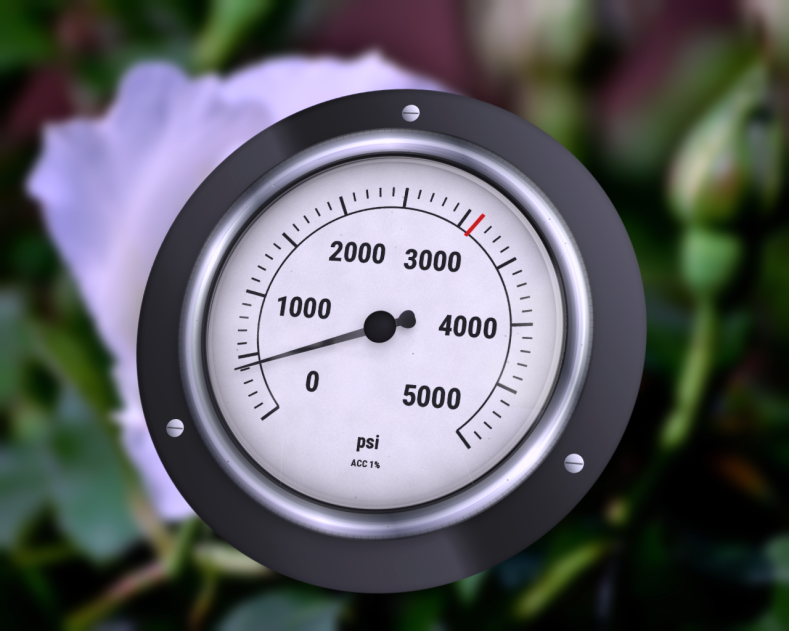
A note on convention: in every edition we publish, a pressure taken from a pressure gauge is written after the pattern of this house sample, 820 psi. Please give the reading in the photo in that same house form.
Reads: 400 psi
